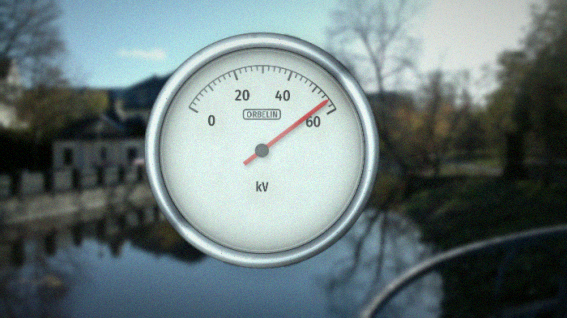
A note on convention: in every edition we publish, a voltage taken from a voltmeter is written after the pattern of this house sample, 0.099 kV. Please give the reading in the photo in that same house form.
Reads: 56 kV
